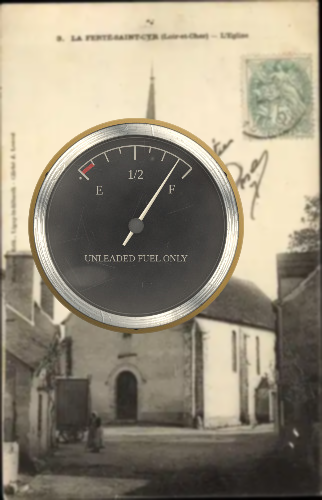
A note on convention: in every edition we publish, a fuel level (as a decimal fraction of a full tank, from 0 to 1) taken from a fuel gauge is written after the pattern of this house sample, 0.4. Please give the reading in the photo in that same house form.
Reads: 0.875
